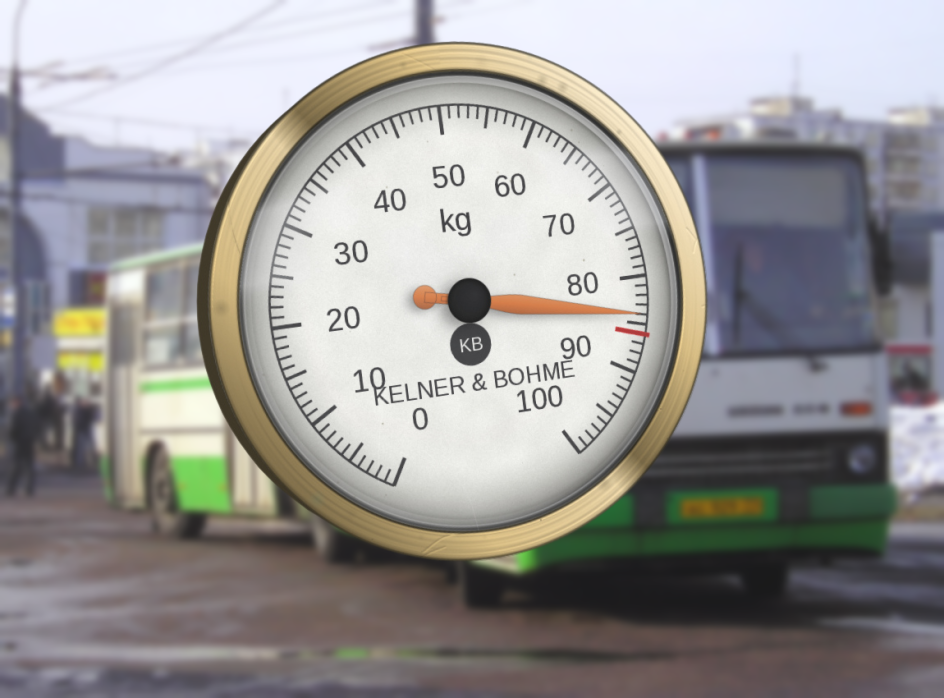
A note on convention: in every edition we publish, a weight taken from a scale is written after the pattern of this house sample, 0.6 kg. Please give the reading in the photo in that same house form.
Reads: 84 kg
